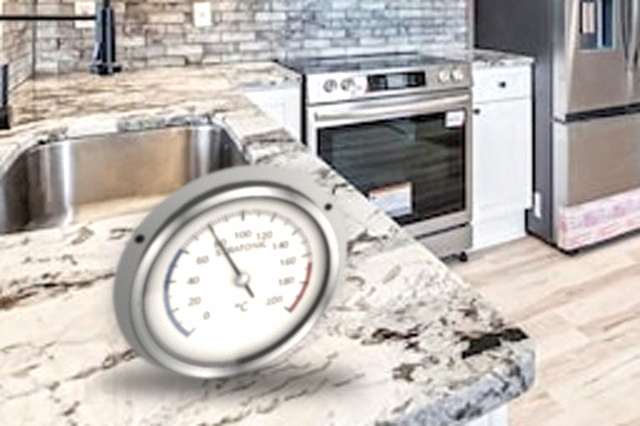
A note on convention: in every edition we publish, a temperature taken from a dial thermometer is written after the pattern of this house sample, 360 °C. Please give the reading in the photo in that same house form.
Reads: 80 °C
